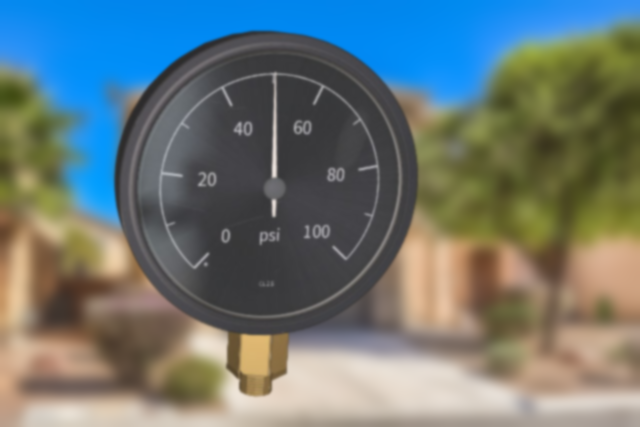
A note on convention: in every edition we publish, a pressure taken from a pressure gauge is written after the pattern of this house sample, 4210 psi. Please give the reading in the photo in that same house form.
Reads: 50 psi
